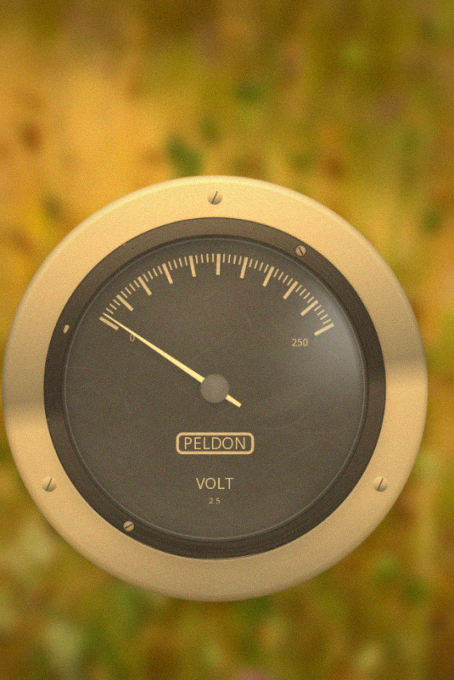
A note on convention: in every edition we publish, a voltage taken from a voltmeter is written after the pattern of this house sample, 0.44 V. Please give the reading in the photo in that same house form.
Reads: 5 V
